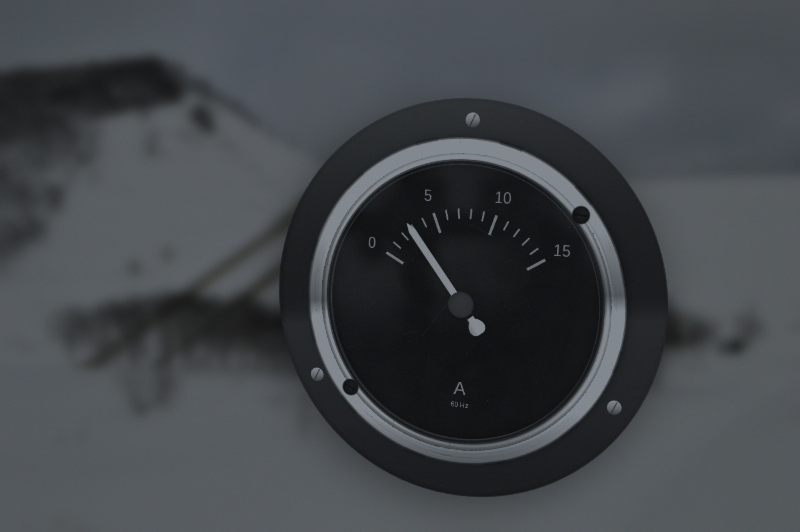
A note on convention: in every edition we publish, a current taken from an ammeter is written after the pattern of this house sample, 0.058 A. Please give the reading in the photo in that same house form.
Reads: 3 A
